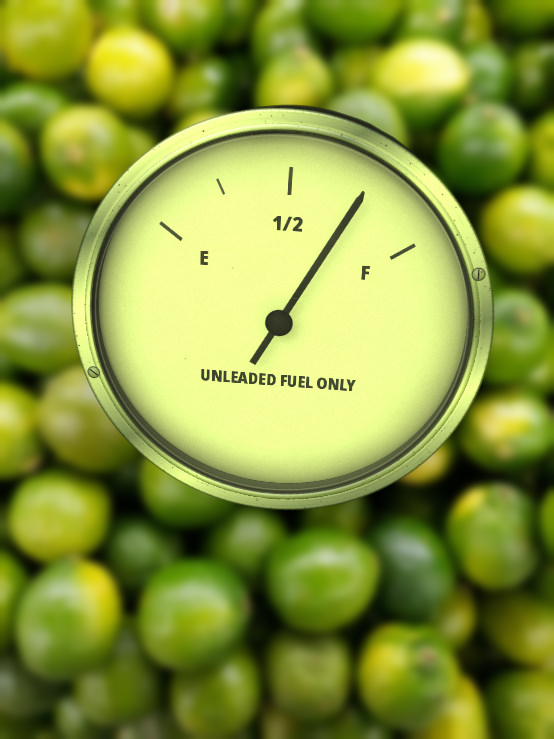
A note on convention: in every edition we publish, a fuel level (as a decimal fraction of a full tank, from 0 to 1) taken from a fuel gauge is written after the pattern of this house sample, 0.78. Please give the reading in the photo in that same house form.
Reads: 0.75
